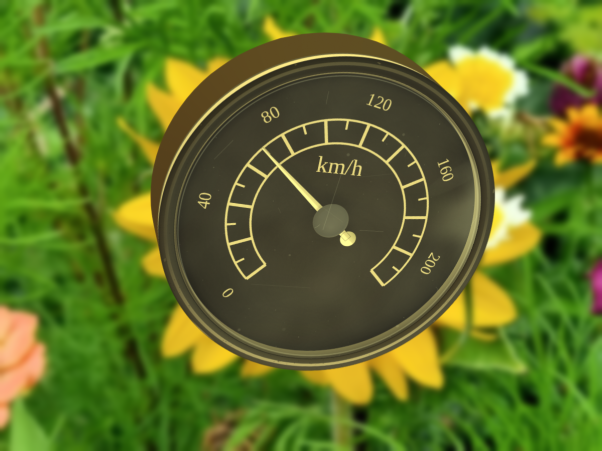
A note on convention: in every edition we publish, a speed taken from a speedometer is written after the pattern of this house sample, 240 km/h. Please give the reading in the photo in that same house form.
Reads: 70 km/h
